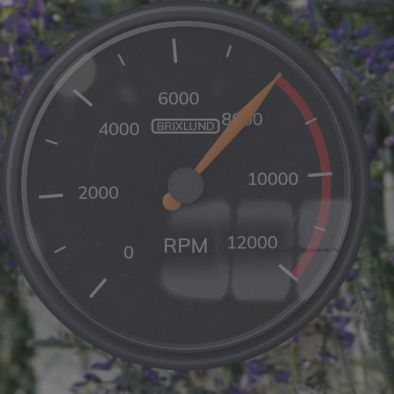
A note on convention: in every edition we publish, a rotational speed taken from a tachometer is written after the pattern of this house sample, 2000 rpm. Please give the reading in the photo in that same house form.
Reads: 8000 rpm
